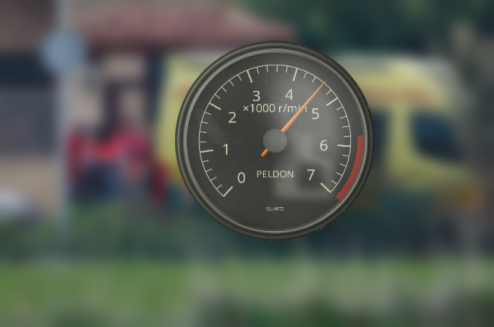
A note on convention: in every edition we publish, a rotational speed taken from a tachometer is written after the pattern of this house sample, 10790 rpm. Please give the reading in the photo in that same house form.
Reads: 4600 rpm
